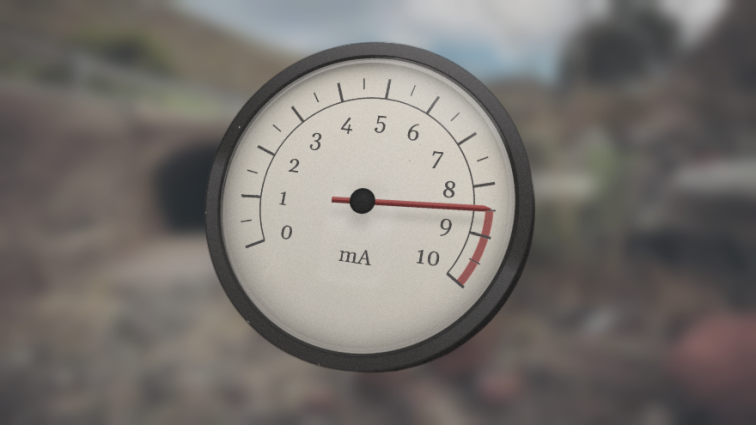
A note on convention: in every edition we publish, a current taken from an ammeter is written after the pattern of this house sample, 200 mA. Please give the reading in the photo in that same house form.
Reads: 8.5 mA
